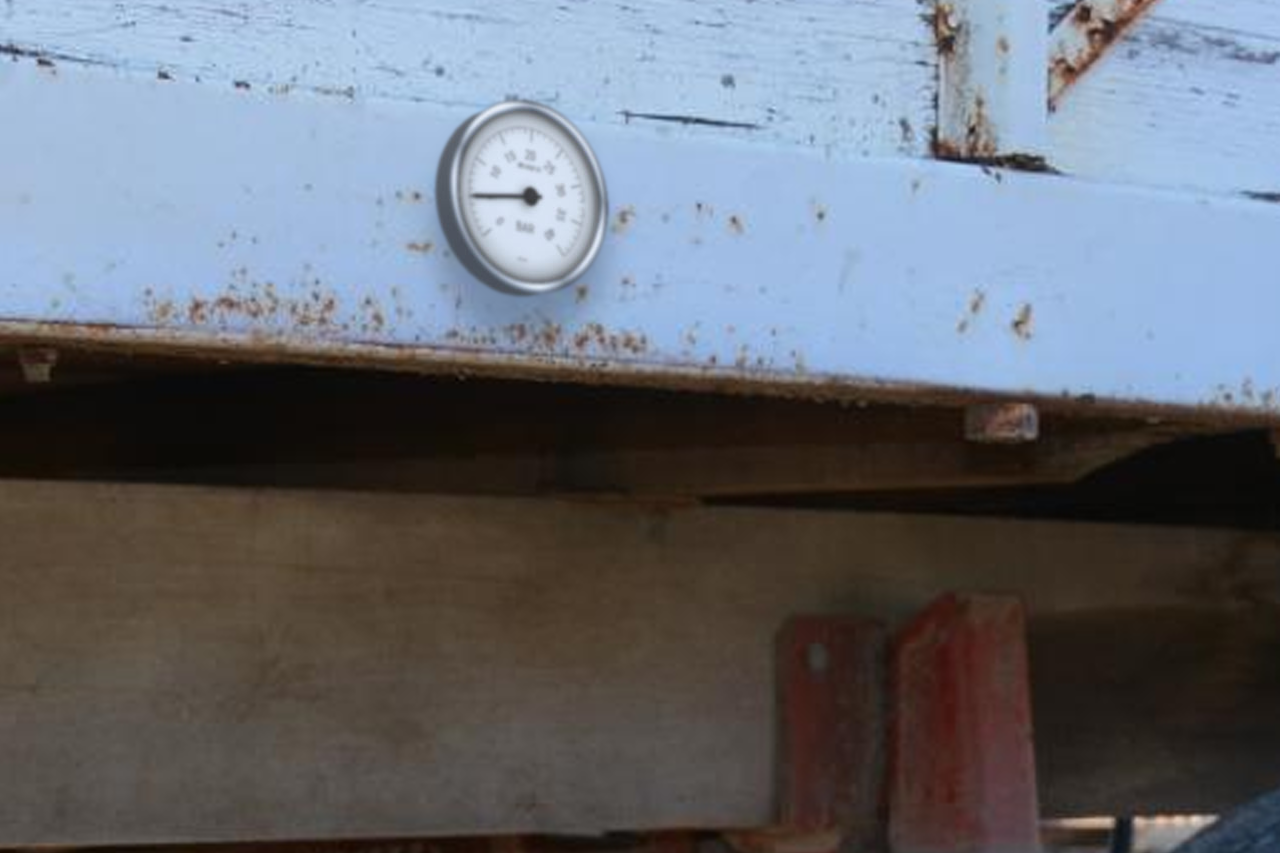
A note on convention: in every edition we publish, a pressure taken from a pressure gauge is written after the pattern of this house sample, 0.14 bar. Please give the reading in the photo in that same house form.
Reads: 5 bar
